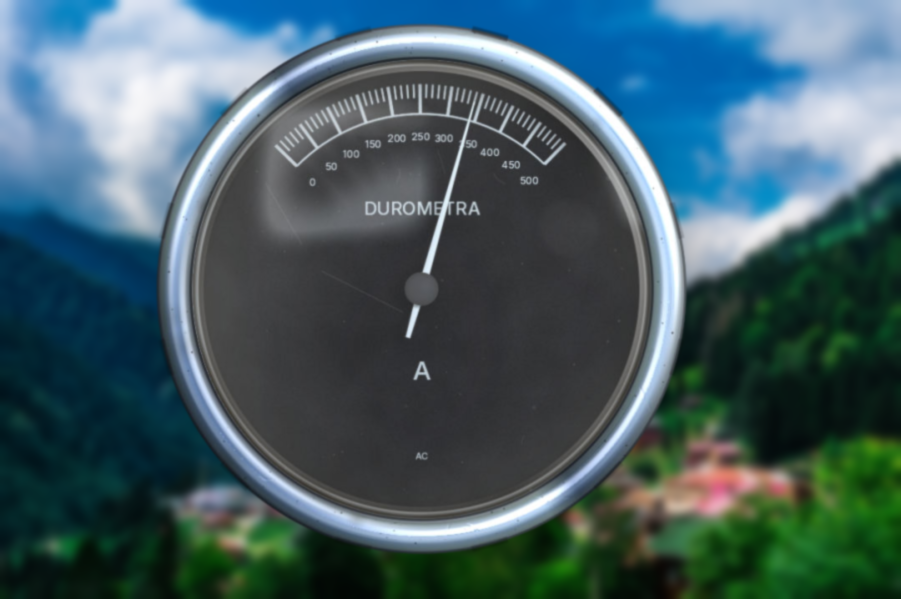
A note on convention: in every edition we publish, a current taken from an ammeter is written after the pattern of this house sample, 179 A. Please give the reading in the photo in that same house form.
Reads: 340 A
